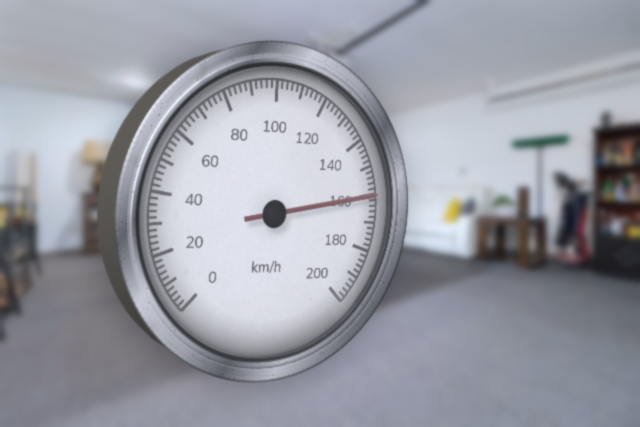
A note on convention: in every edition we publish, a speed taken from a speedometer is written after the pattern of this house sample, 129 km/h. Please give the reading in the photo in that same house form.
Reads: 160 km/h
